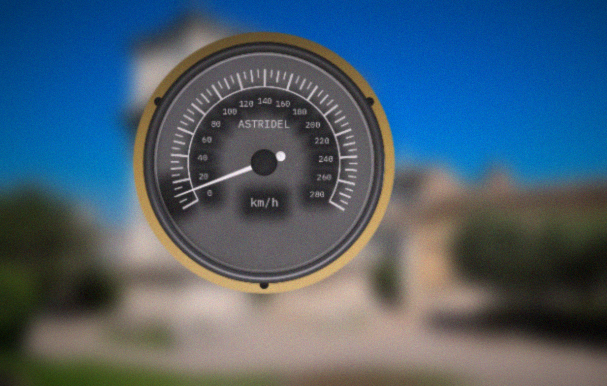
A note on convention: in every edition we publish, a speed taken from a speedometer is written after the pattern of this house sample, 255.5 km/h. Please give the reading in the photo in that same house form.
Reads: 10 km/h
